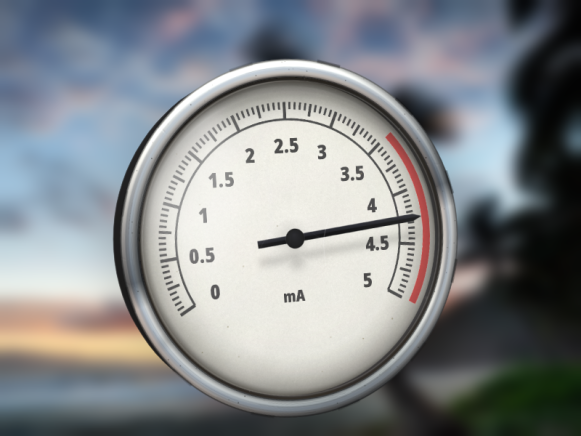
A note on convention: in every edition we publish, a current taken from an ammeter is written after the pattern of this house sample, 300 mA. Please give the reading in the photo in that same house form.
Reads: 4.25 mA
